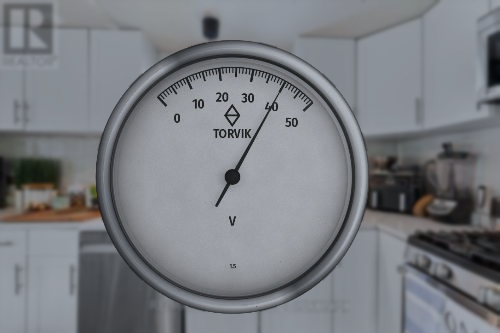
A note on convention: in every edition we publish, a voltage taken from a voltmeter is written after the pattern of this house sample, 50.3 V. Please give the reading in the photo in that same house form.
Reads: 40 V
